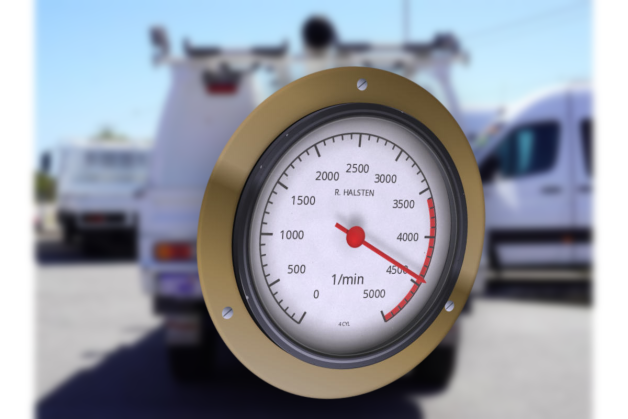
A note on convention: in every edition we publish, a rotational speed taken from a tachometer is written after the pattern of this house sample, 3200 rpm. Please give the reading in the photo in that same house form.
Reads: 4450 rpm
